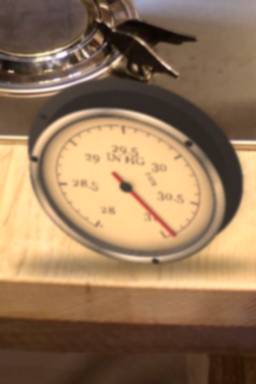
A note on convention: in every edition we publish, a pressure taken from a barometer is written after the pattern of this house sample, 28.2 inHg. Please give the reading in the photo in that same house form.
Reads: 30.9 inHg
